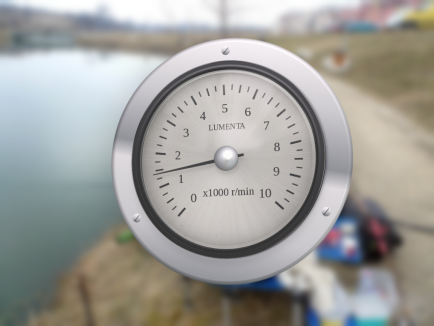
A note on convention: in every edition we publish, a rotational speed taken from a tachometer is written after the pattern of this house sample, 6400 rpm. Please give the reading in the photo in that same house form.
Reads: 1375 rpm
